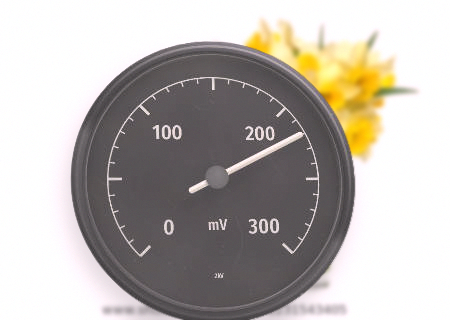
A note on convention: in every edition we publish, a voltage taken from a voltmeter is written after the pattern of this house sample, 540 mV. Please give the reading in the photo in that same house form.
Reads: 220 mV
